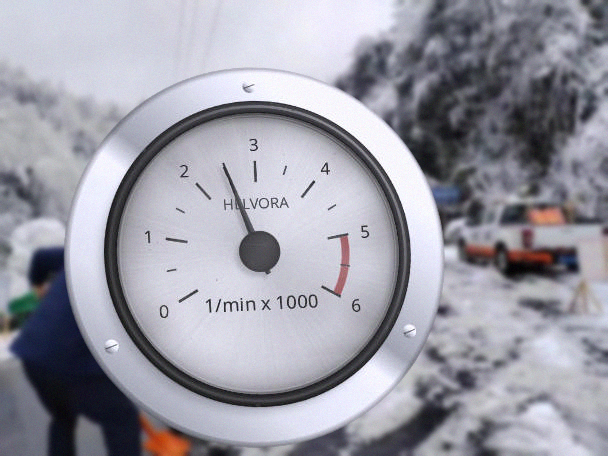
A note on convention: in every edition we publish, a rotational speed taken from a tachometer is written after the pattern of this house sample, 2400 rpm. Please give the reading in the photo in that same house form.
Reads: 2500 rpm
